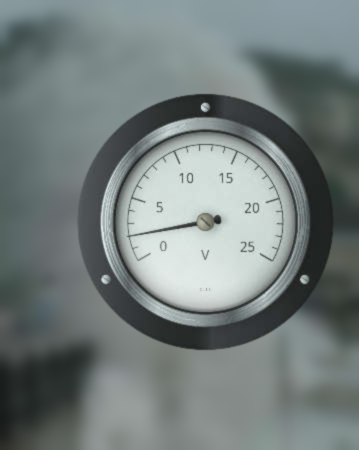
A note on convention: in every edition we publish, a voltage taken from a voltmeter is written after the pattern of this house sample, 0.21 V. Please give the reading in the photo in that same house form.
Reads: 2 V
